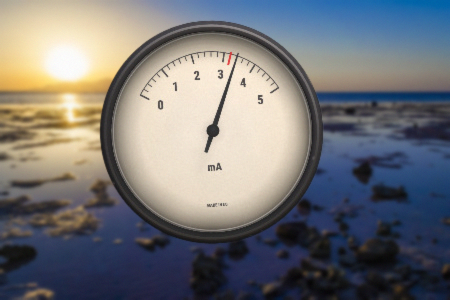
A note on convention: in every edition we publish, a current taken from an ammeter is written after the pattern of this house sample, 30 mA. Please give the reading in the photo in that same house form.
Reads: 3.4 mA
